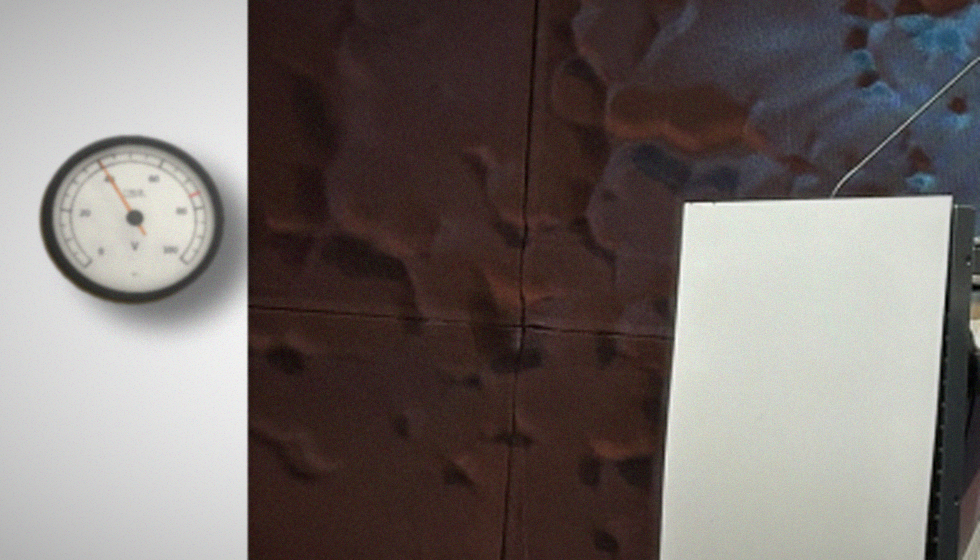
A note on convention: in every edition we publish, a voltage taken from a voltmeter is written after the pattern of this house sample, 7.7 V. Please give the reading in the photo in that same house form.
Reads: 40 V
